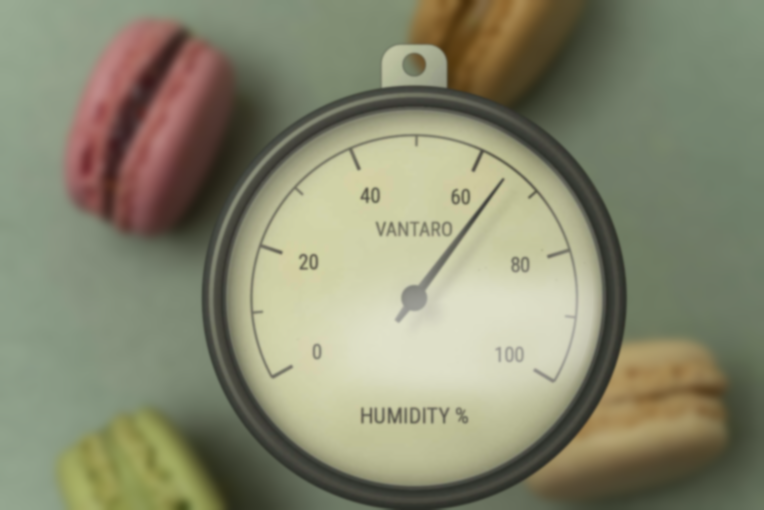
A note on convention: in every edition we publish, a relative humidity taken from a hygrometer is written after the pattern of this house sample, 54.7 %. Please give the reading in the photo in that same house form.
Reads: 65 %
